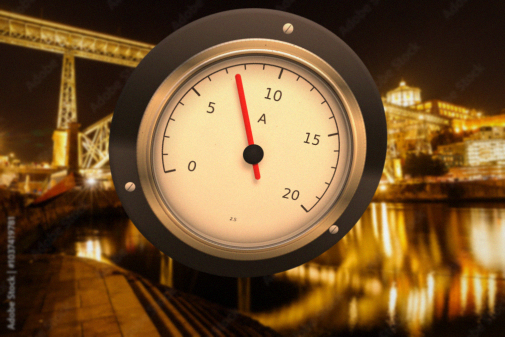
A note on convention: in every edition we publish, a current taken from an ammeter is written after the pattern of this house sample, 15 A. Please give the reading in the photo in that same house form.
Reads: 7.5 A
